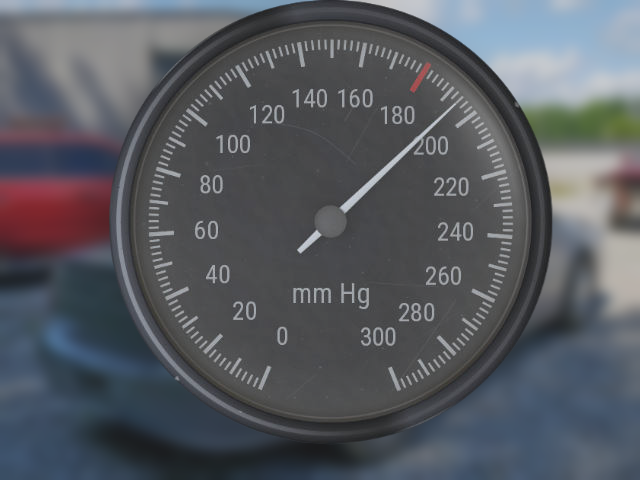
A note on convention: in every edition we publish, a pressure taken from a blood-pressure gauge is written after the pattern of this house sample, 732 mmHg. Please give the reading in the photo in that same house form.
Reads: 194 mmHg
